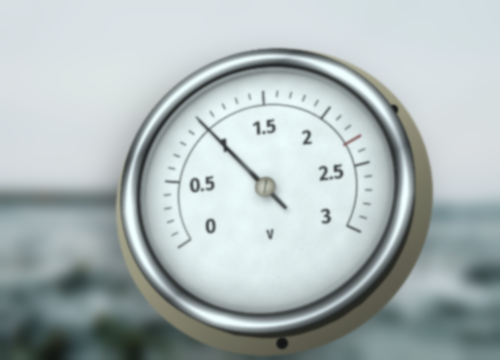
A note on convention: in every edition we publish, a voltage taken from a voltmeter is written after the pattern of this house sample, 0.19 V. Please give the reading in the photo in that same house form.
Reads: 1 V
